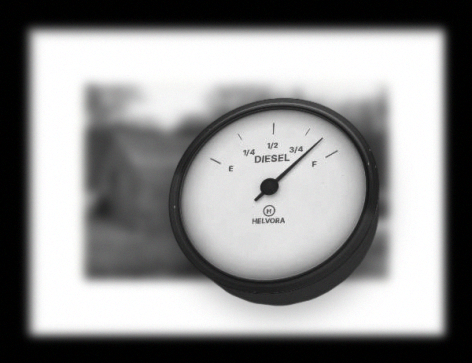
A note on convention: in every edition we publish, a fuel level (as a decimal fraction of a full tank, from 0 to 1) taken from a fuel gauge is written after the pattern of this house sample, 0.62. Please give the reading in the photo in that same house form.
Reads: 0.875
